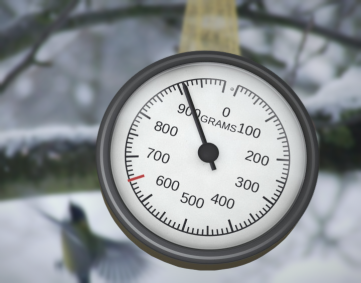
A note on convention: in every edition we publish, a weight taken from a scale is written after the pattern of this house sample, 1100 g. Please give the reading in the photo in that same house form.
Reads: 910 g
